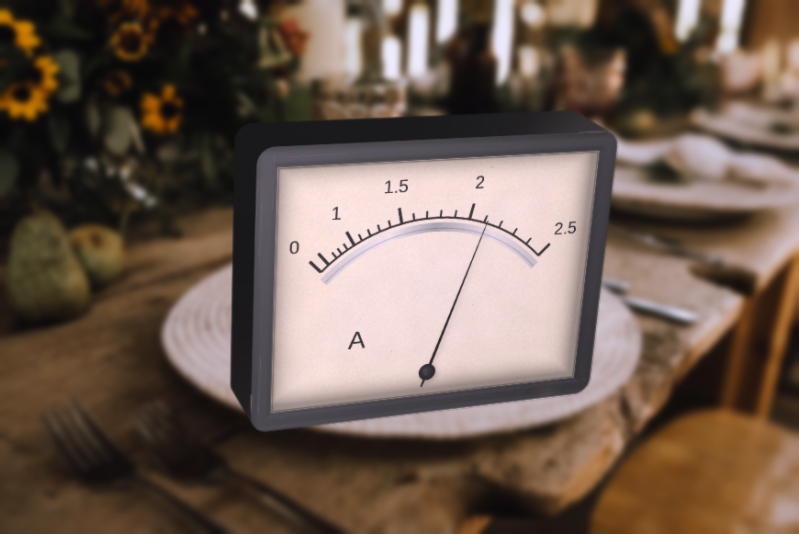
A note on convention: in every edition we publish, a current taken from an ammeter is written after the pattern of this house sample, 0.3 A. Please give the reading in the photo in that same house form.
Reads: 2.1 A
